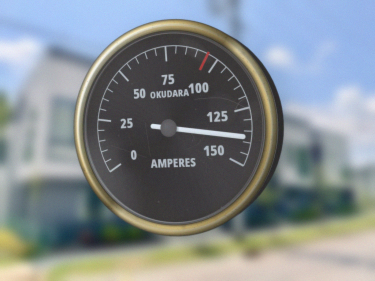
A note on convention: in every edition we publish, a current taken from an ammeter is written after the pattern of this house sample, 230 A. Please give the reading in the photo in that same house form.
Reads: 137.5 A
